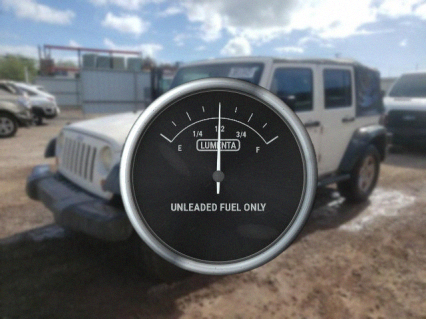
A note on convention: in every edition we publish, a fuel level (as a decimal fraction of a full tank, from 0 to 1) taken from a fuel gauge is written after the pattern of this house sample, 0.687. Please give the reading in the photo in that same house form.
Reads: 0.5
